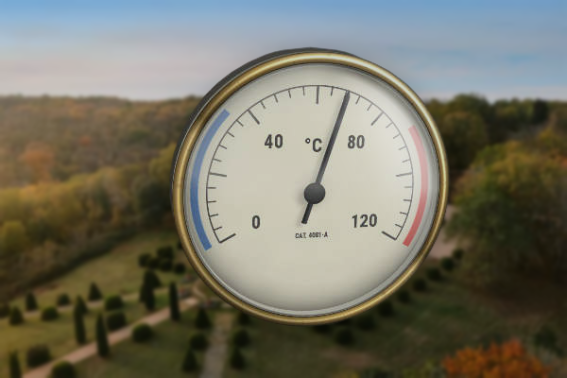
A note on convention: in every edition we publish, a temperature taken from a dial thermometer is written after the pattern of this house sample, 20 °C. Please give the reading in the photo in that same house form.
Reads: 68 °C
